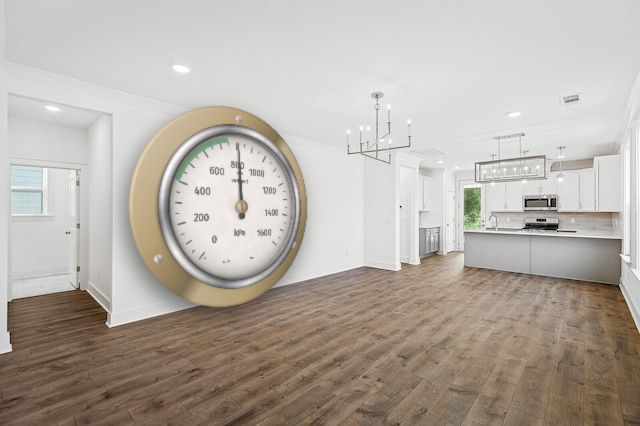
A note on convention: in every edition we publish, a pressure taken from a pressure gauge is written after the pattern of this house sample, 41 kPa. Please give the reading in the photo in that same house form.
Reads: 800 kPa
